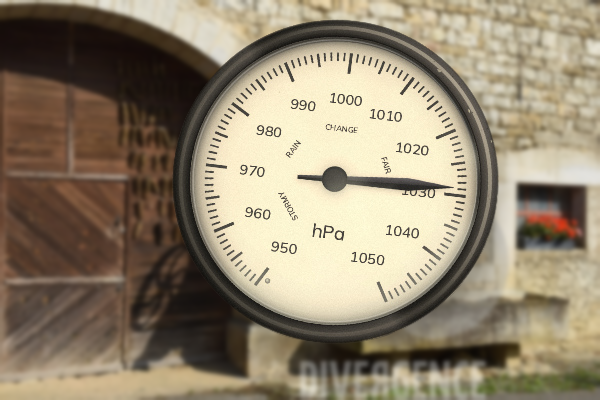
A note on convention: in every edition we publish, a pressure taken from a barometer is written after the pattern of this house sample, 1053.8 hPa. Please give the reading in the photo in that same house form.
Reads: 1029 hPa
